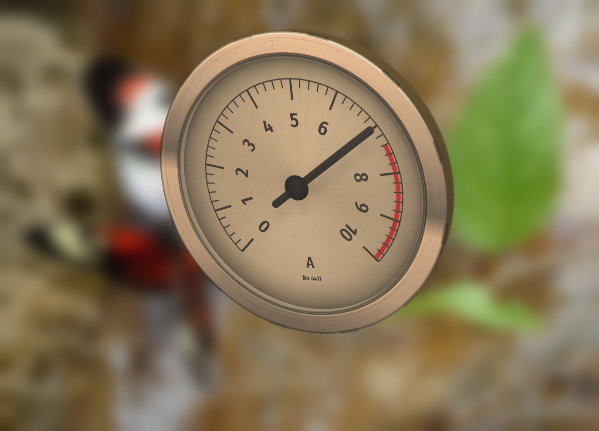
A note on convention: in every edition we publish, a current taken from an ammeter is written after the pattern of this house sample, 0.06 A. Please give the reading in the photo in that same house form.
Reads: 7 A
